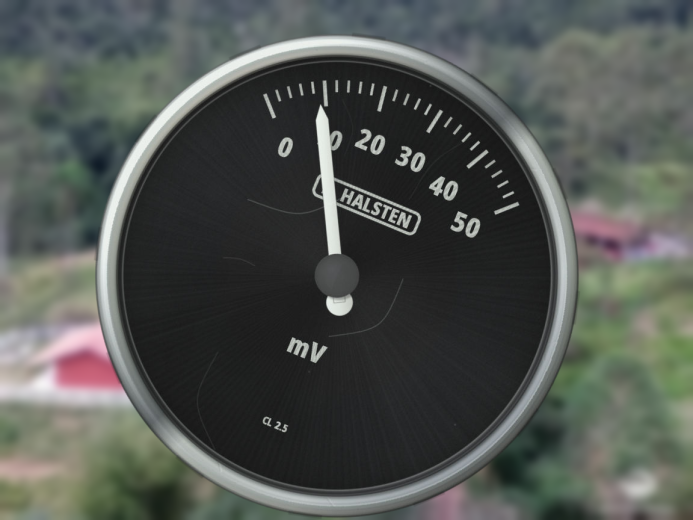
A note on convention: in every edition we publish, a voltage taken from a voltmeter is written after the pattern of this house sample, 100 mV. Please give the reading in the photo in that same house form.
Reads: 9 mV
